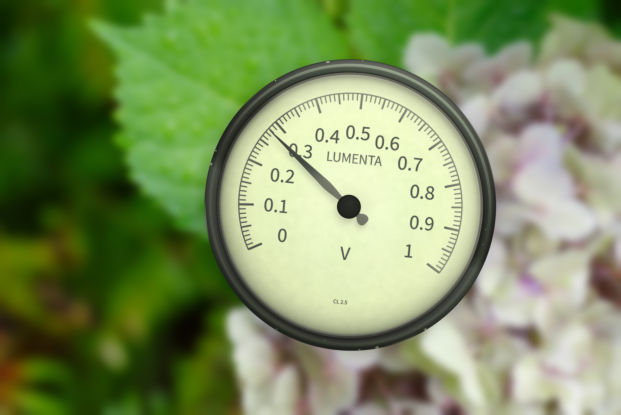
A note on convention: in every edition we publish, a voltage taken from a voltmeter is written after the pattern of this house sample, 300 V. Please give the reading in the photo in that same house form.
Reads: 0.28 V
